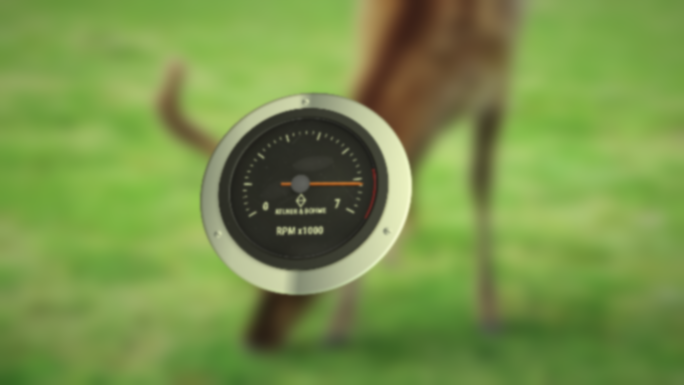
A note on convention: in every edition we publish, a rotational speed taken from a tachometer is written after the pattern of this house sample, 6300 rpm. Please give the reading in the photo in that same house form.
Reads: 6200 rpm
